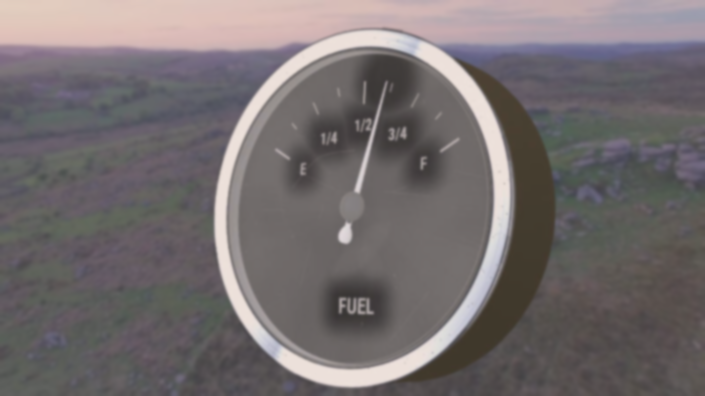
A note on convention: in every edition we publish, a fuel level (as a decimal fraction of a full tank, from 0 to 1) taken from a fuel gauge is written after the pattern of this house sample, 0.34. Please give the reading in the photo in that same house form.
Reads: 0.625
